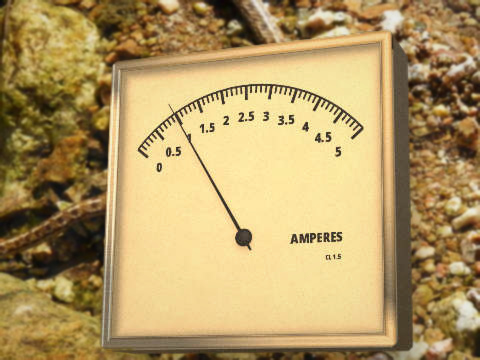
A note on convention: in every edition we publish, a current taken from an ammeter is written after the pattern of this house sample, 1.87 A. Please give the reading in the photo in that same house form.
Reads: 1 A
